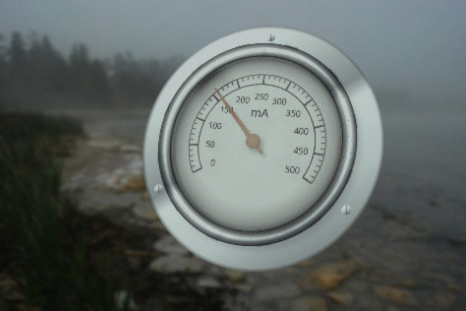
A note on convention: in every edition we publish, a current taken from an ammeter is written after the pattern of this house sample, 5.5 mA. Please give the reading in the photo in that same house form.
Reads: 160 mA
